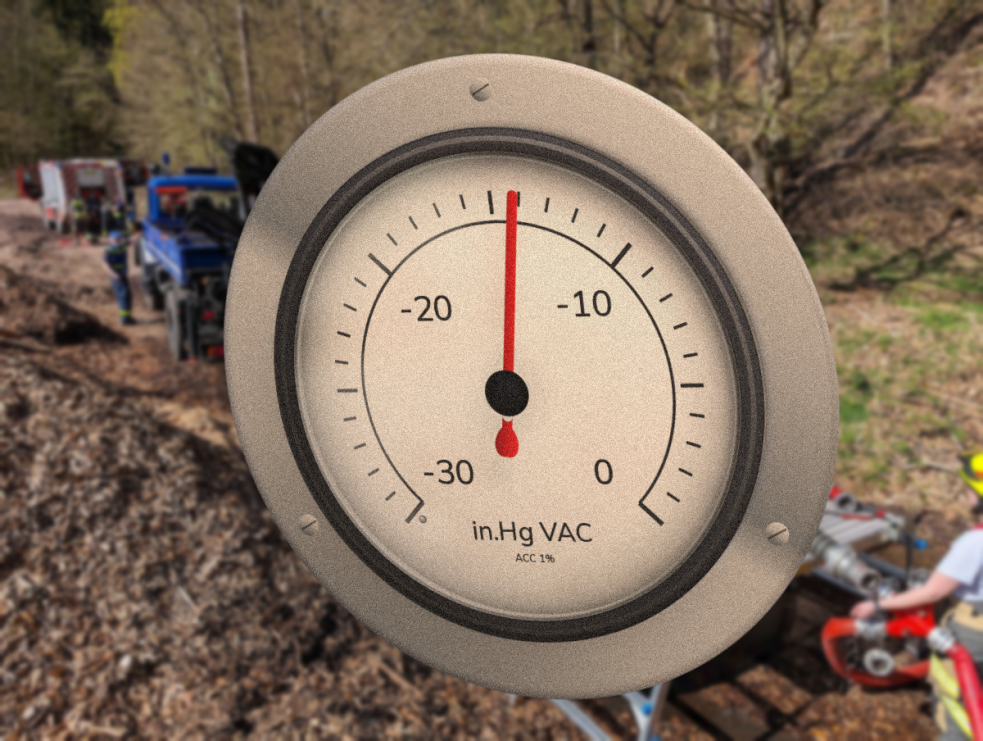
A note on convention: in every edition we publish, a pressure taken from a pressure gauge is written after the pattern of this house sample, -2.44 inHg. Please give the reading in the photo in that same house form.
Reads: -14 inHg
